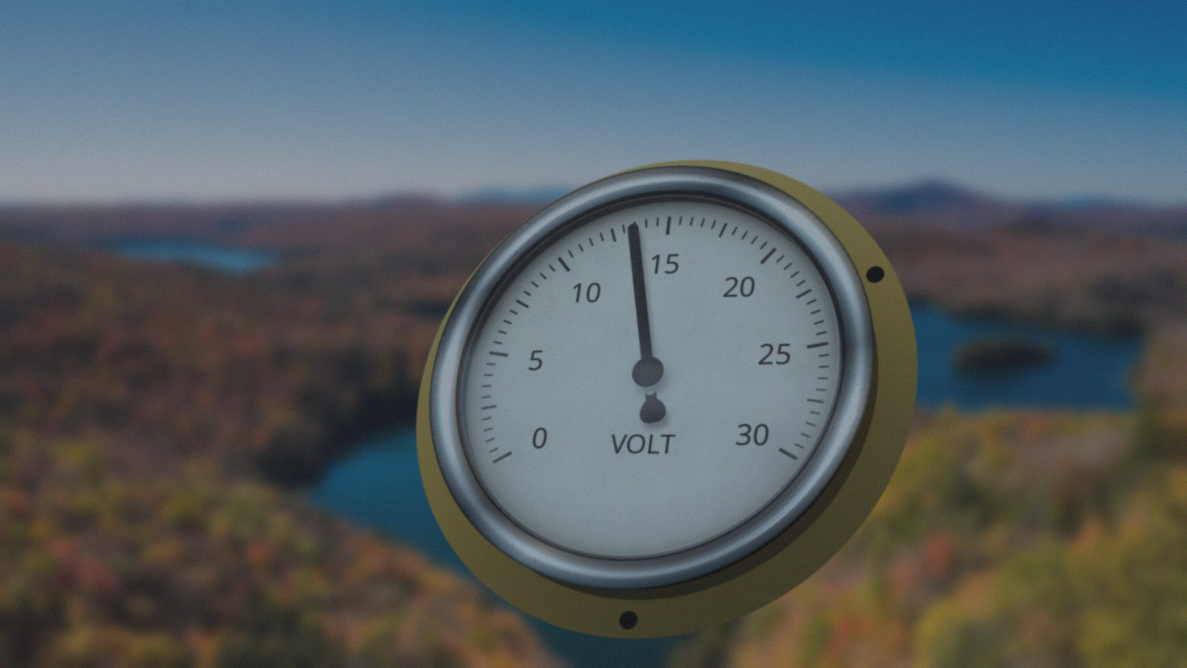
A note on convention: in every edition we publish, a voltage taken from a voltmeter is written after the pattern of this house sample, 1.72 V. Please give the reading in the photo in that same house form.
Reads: 13.5 V
